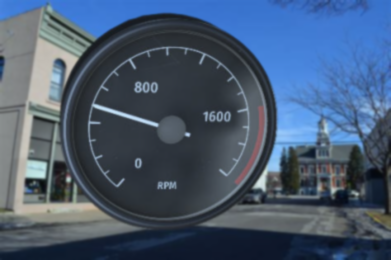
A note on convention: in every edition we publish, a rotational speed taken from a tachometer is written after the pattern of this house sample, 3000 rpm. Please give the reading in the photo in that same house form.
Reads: 500 rpm
